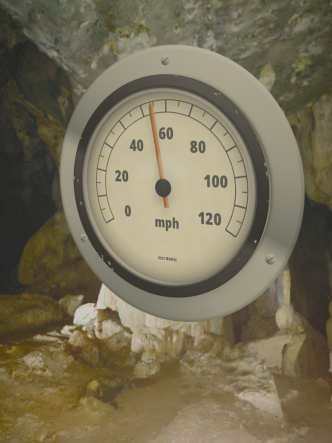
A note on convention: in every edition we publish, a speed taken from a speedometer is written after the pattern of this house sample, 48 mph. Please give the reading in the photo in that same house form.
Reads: 55 mph
